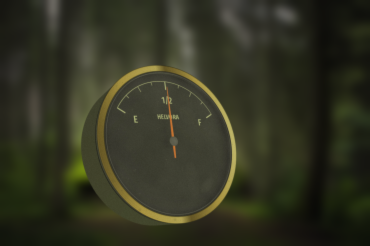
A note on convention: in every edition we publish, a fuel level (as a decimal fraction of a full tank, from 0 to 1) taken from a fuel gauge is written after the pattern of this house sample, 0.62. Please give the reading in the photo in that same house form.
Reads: 0.5
